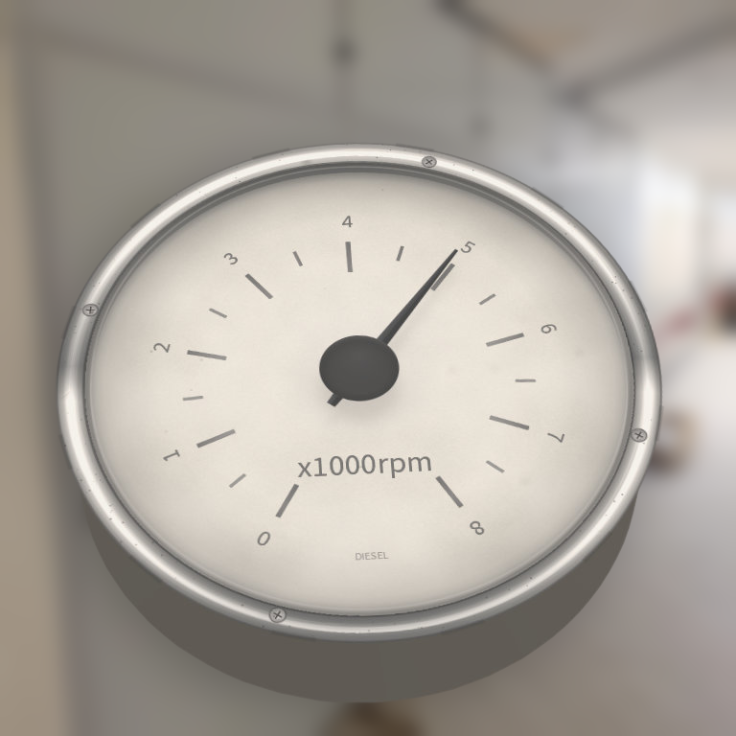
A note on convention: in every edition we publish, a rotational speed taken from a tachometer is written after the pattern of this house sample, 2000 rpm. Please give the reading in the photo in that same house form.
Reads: 5000 rpm
